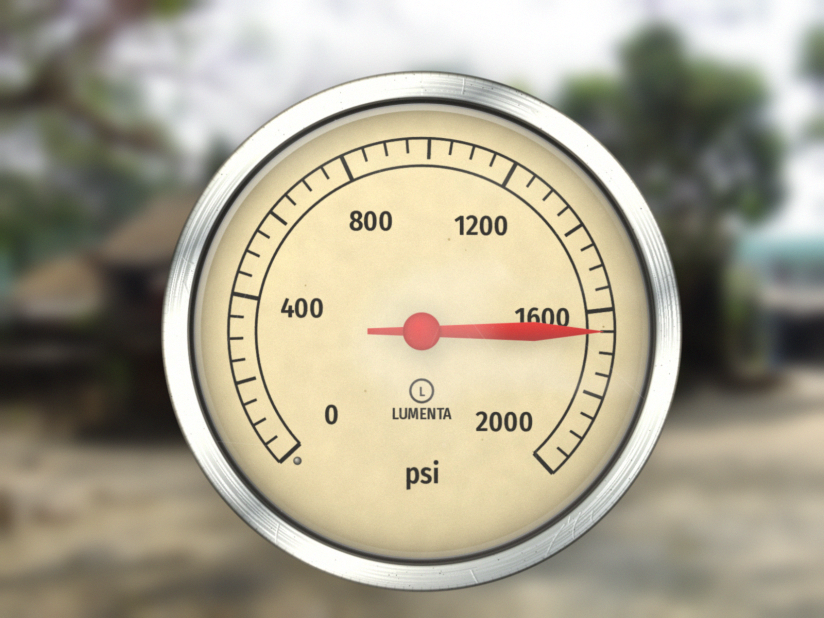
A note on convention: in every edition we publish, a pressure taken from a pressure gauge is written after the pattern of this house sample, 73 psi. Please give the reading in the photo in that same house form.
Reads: 1650 psi
